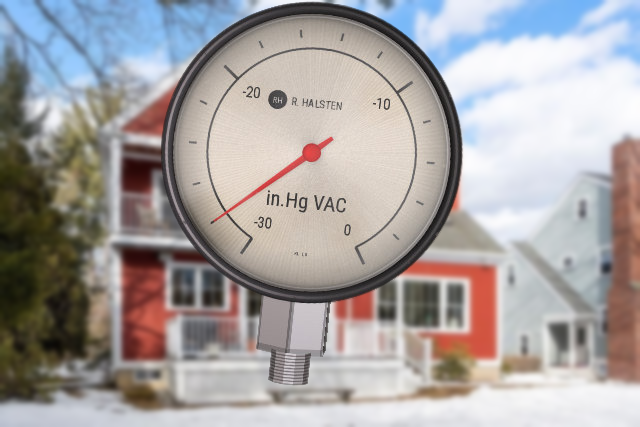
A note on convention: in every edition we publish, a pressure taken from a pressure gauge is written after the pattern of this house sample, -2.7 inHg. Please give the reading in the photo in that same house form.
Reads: -28 inHg
